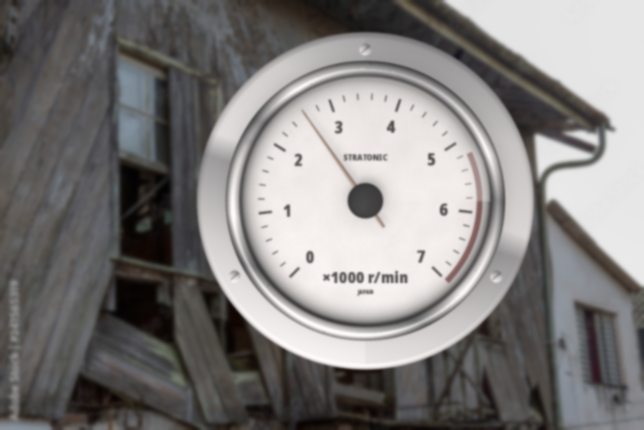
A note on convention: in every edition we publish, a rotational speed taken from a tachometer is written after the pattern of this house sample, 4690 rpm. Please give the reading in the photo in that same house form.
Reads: 2600 rpm
